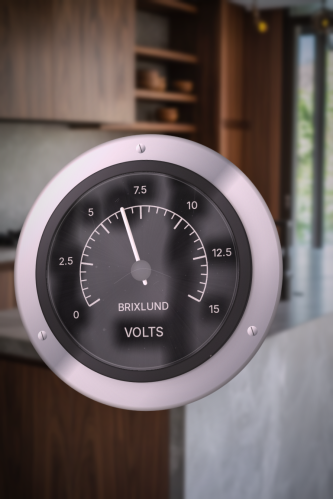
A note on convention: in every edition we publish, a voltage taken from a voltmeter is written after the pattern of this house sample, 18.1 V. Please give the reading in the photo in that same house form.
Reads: 6.5 V
